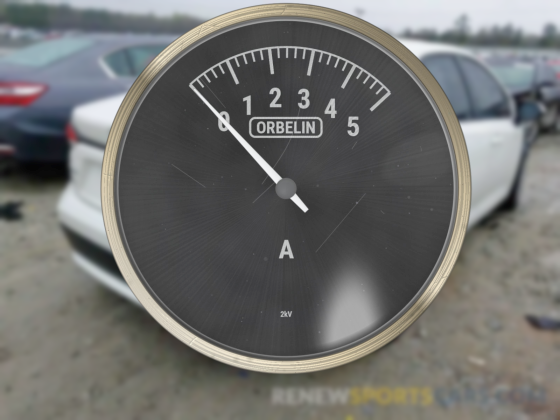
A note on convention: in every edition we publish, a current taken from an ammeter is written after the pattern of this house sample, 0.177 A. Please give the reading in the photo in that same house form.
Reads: 0 A
